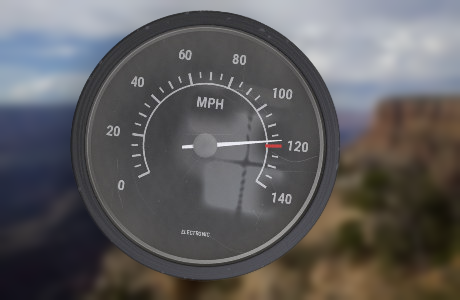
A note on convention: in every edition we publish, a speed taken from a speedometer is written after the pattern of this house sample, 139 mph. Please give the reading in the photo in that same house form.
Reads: 117.5 mph
